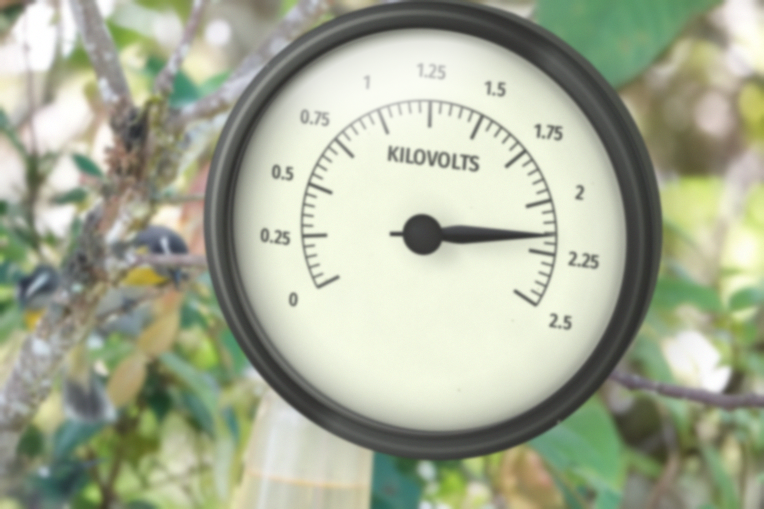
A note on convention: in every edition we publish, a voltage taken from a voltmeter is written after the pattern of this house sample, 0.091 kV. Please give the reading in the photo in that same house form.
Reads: 2.15 kV
